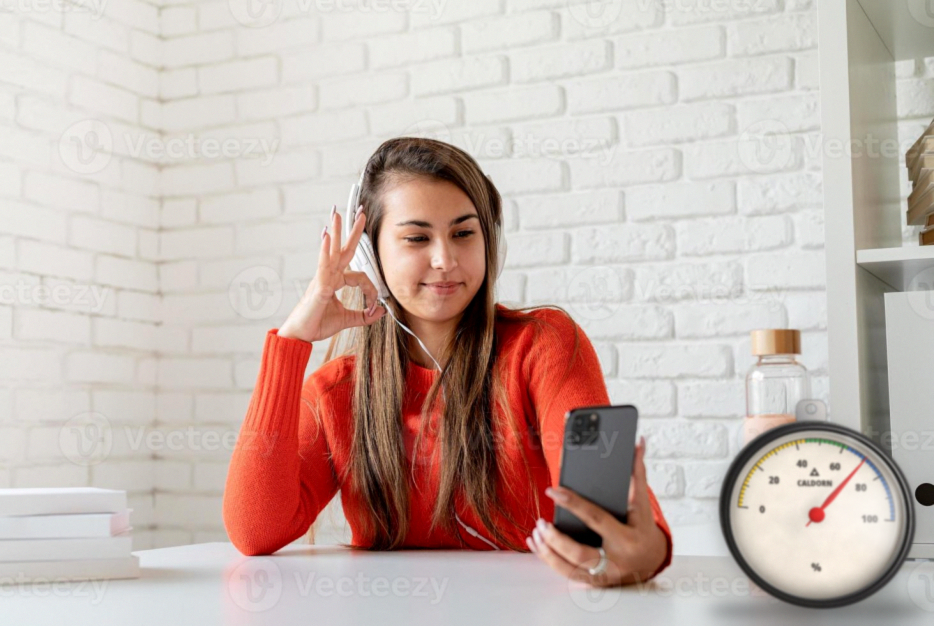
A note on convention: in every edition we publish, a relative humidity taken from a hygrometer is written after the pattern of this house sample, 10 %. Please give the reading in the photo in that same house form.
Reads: 70 %
